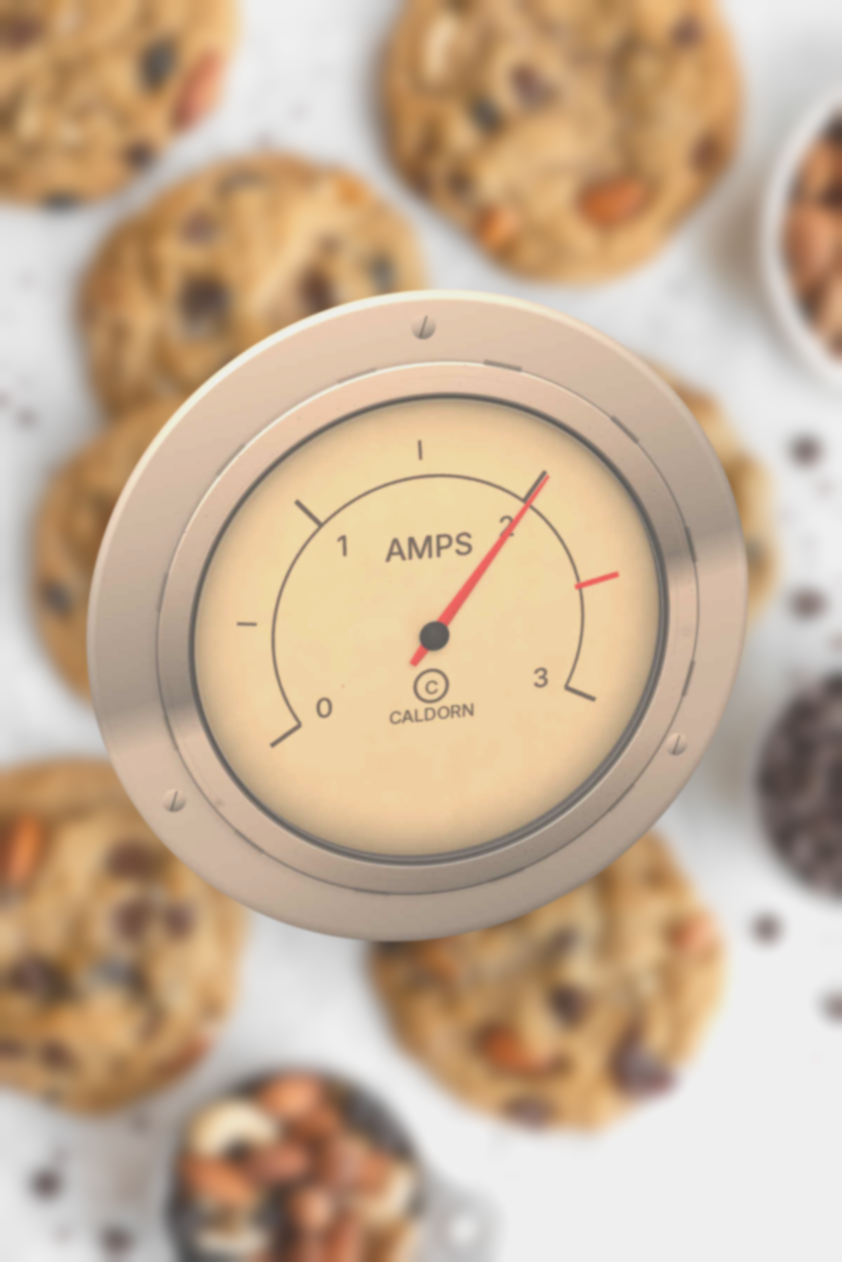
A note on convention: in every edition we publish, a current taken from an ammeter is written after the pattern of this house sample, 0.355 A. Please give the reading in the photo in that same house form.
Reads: 2 A
